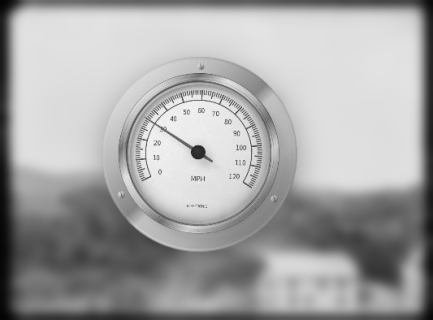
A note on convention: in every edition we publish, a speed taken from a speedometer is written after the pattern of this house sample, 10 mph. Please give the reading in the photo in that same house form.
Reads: 30 mph
